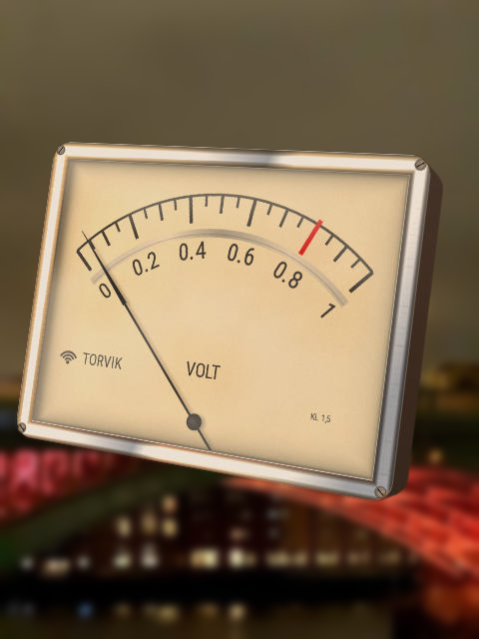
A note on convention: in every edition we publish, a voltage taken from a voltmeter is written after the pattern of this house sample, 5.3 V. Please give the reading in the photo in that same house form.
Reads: 0.05 V
